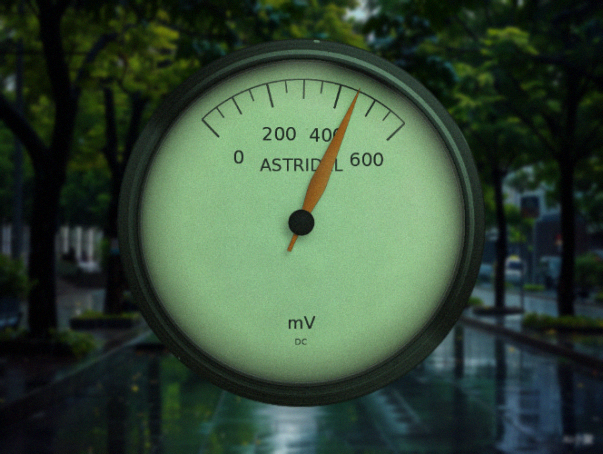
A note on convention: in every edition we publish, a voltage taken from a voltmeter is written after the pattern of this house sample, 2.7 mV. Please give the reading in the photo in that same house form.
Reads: 450 mV
